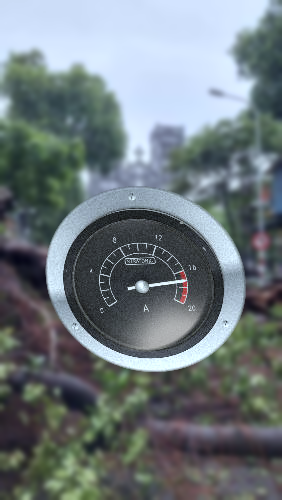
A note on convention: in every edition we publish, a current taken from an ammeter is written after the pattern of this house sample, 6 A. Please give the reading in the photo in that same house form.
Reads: 17 A
